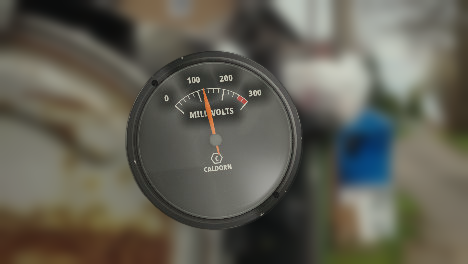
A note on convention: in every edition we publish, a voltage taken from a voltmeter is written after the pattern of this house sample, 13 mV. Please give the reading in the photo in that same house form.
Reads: 120 mV
